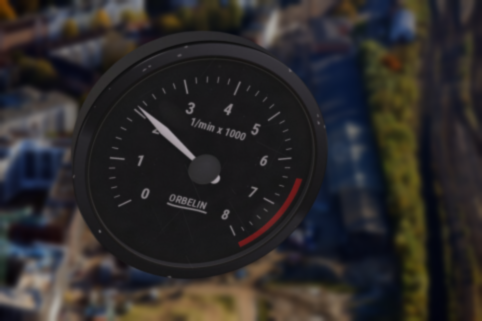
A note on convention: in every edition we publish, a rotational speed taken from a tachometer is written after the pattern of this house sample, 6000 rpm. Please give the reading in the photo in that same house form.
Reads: 2100 rpm
